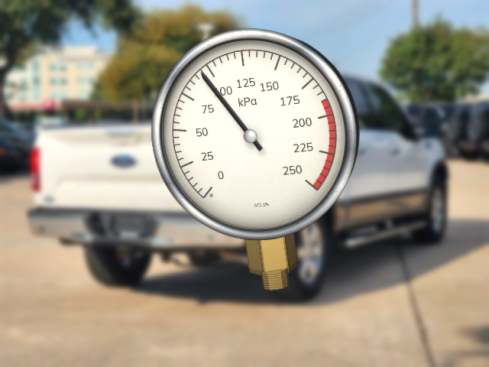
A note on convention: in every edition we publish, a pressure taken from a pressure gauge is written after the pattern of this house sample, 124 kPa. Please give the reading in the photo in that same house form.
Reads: 95 kPa
